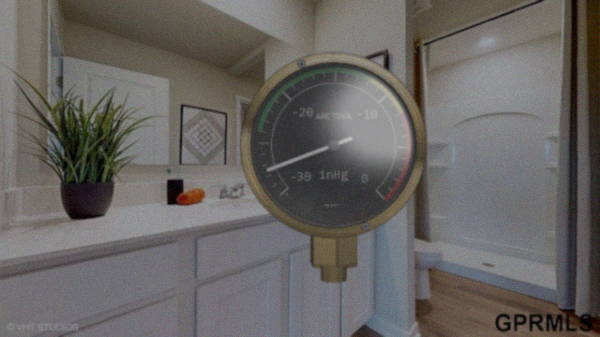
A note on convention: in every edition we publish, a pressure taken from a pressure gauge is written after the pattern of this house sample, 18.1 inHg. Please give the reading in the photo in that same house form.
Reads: -27.5 inHg
